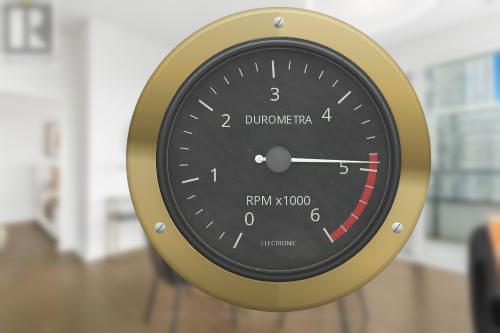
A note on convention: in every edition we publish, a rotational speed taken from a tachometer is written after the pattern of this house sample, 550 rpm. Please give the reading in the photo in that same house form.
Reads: 4900 rpm
